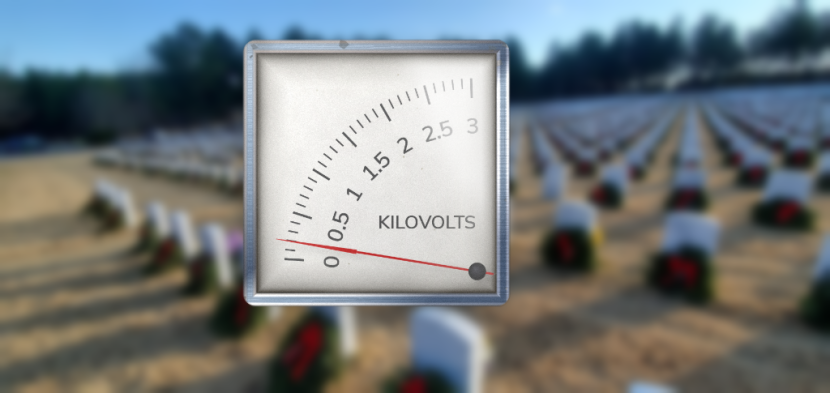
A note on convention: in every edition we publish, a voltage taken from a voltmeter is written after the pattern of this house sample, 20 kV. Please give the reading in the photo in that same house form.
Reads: 0.2 kV
